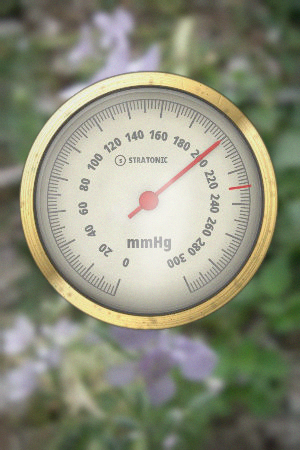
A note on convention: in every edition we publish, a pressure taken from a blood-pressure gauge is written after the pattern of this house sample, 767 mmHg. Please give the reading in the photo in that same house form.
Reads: 200 mmHg
